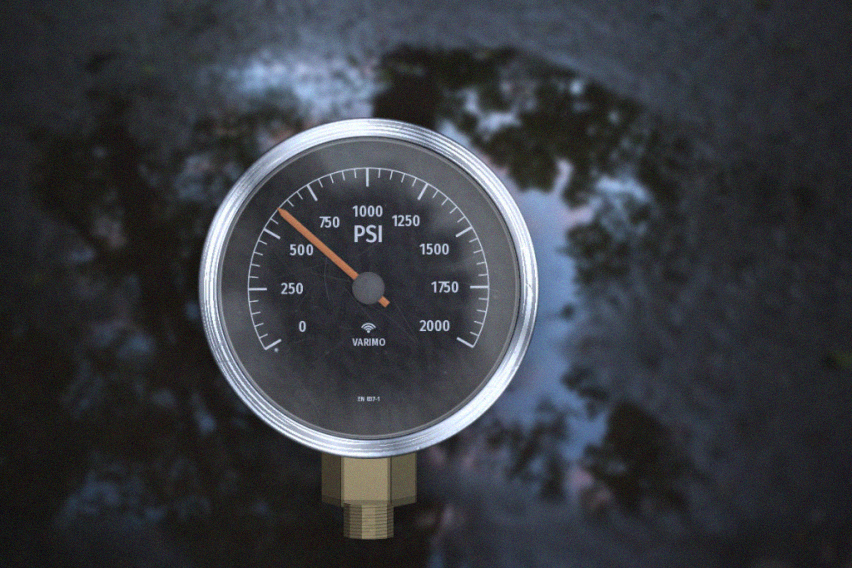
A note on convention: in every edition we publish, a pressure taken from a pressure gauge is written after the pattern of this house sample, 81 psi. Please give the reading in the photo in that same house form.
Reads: 600 psi
